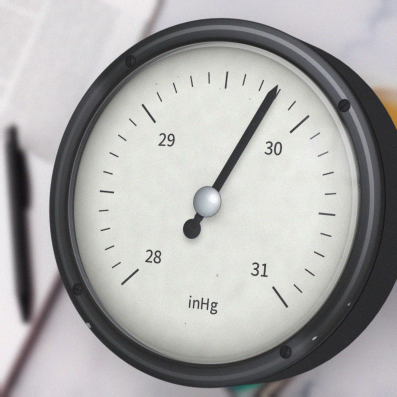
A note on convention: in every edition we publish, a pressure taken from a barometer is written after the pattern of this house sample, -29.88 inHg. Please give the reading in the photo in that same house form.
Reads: 29.8 inHg
